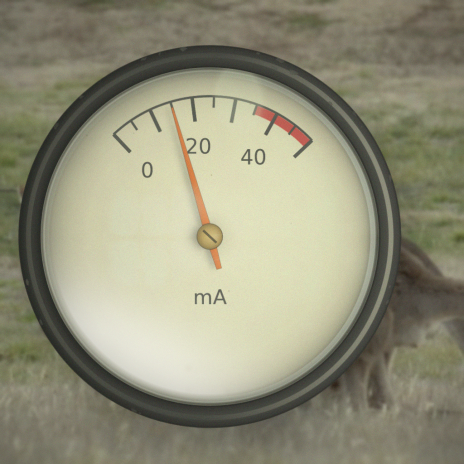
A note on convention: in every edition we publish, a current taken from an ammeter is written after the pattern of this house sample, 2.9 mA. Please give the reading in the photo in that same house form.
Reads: 15 mA
